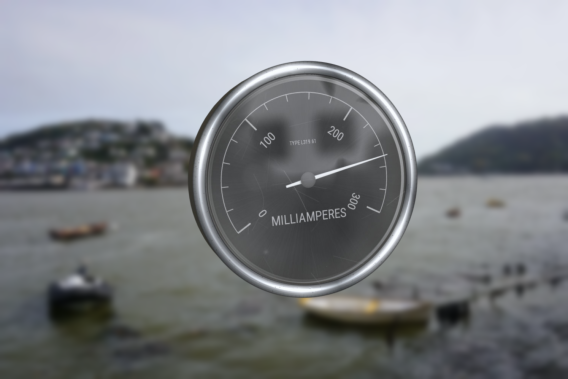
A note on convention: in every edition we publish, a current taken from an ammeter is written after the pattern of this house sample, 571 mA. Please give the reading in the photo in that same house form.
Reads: 250 mA
